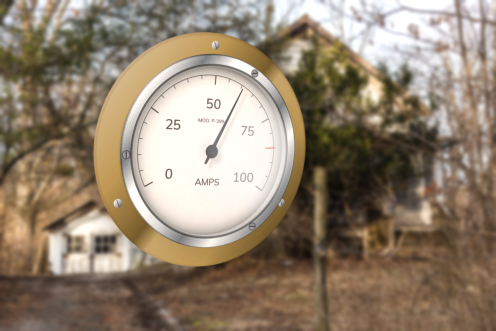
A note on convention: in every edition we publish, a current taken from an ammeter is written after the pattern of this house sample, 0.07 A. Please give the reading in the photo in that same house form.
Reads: 60 A
